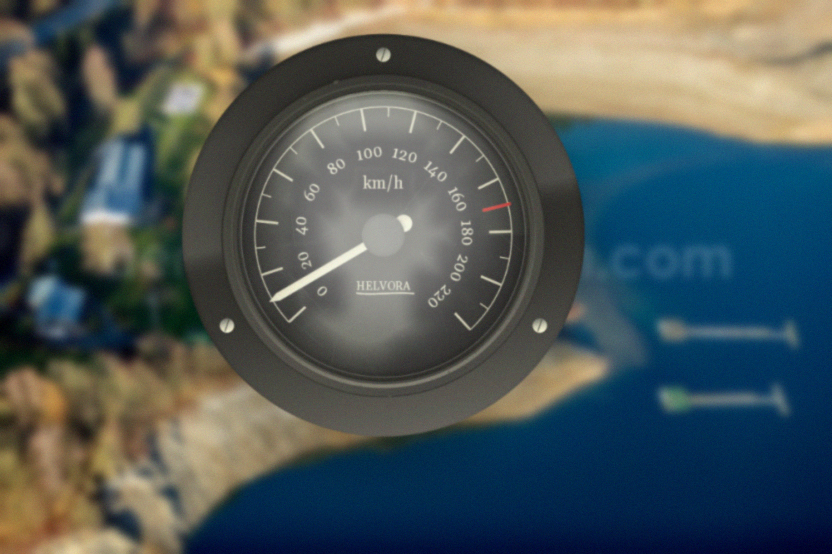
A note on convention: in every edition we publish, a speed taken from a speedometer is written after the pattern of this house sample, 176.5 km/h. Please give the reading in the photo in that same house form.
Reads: 10 km/h
